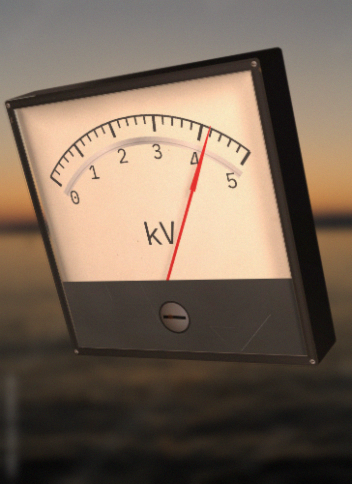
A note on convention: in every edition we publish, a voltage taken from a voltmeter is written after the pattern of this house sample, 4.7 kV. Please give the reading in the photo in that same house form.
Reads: 4.2 kV
